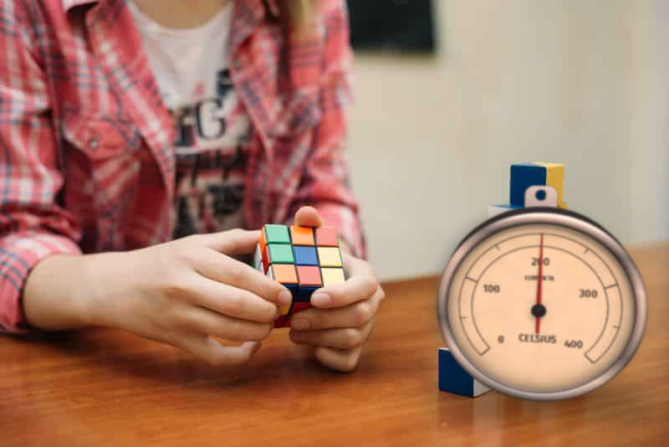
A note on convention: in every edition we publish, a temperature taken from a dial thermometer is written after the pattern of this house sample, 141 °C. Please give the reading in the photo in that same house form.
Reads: 200 °C
